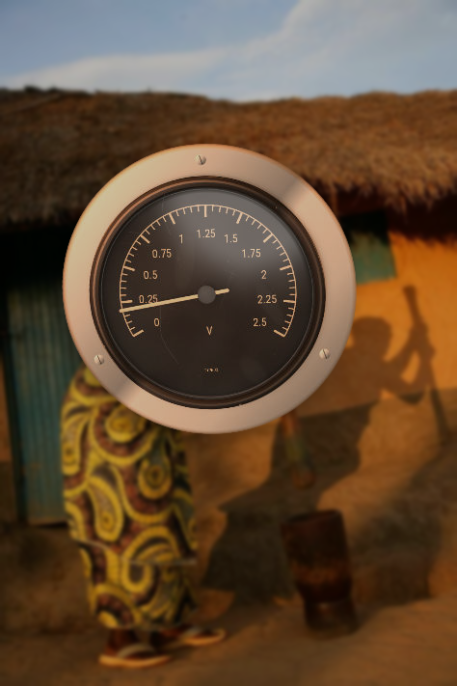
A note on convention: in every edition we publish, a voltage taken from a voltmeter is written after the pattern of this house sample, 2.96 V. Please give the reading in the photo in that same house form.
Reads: 0.2 V
